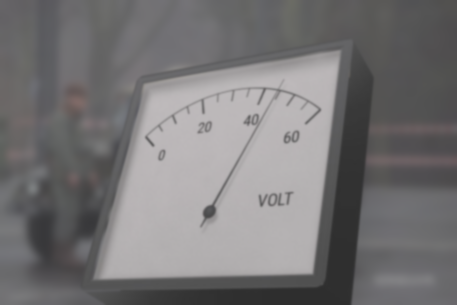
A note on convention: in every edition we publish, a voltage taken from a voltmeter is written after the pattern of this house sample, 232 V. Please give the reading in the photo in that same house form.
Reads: 45 V
